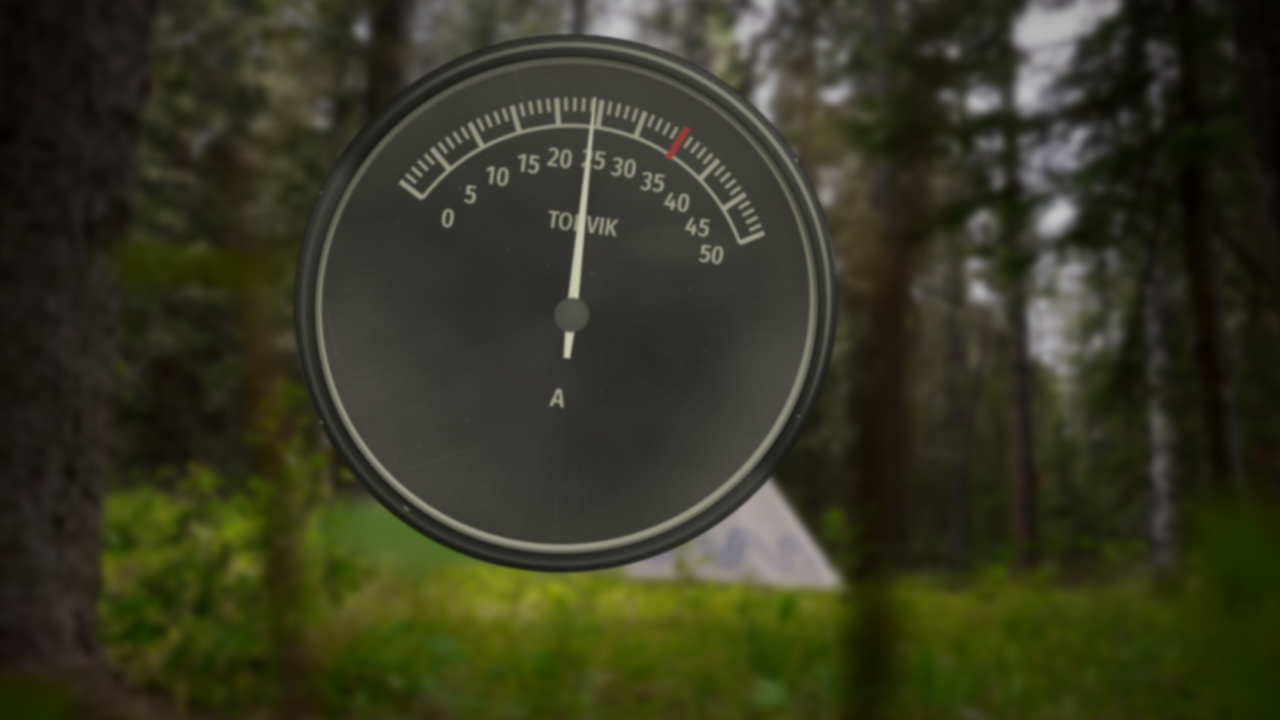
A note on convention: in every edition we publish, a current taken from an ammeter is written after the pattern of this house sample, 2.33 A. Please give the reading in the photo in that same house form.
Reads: 24 A
